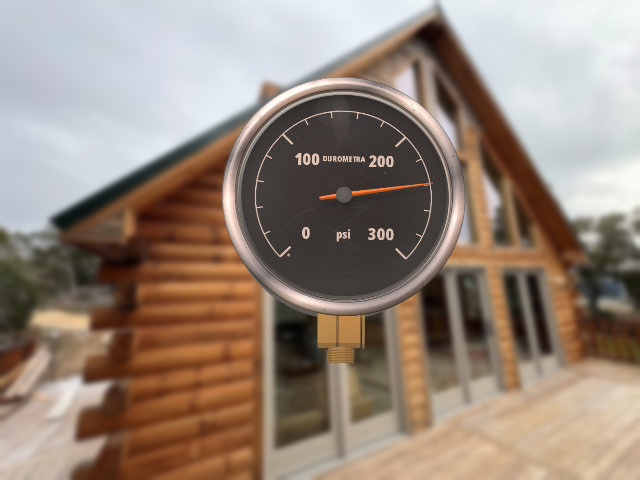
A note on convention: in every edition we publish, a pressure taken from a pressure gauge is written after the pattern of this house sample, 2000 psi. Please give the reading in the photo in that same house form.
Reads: 240 psi
